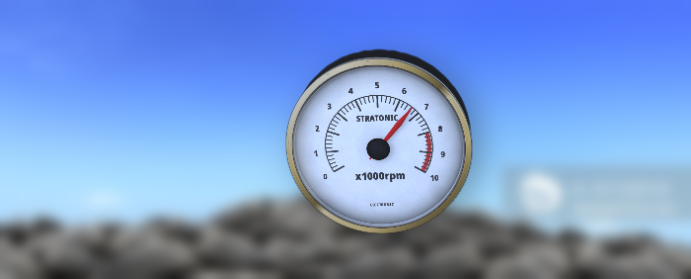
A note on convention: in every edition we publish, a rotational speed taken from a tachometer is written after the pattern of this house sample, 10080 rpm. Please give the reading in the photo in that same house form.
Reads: 6600 rpm
